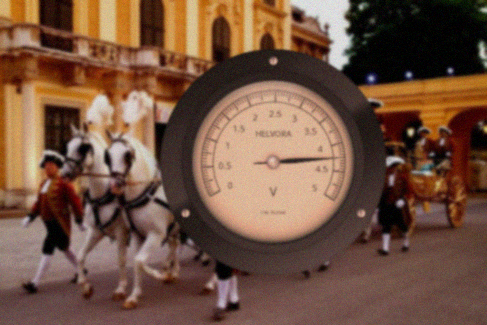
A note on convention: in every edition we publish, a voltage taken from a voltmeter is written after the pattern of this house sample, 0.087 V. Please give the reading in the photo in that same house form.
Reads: 4.25 V
